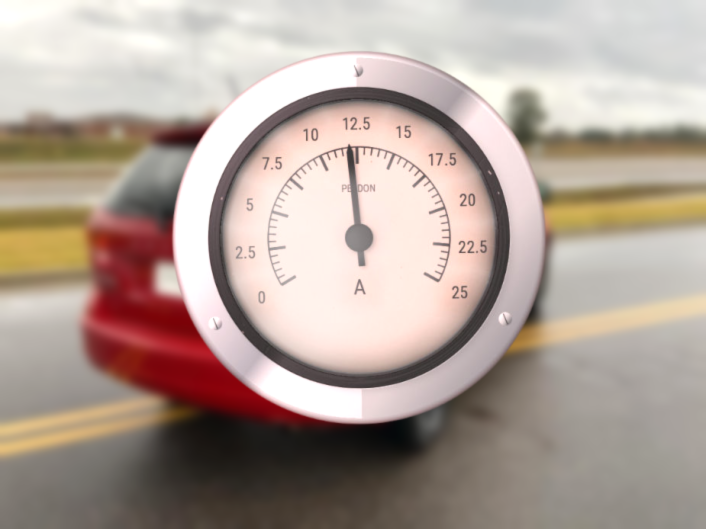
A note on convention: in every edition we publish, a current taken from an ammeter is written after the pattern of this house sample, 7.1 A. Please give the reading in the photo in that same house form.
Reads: 12 A
